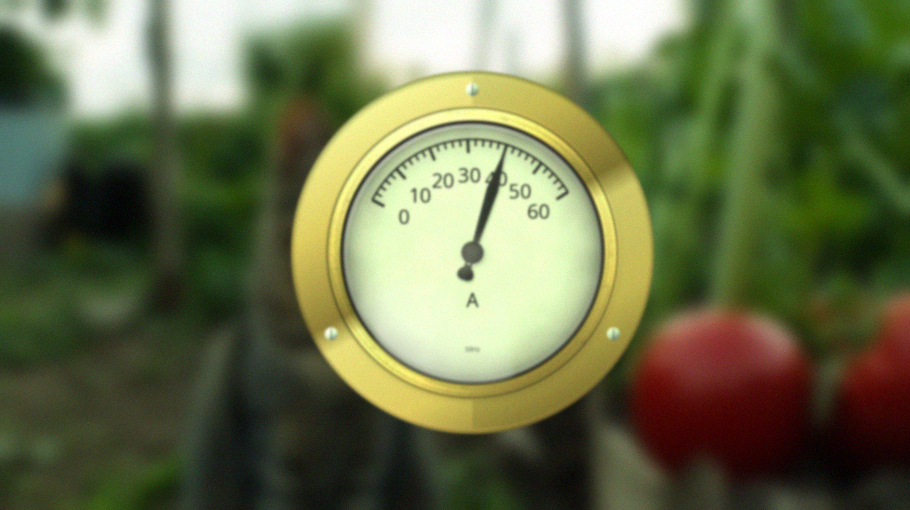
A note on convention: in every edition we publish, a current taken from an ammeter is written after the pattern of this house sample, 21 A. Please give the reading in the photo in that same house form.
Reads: 40 A
